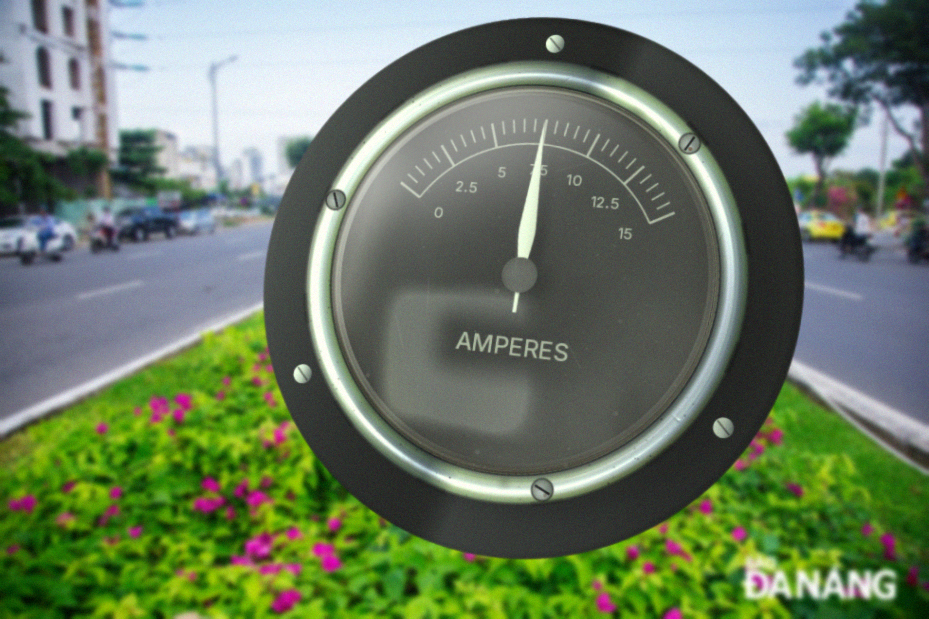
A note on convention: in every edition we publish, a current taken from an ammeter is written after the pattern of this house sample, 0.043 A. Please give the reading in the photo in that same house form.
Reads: 7.5 A
